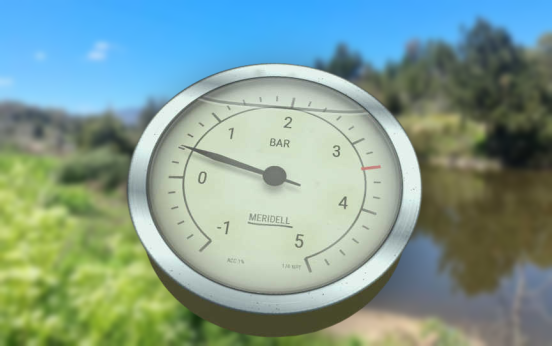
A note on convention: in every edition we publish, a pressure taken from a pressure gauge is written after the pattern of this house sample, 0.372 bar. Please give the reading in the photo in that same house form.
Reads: 0.4 bar
